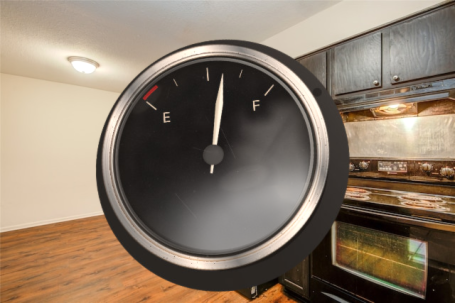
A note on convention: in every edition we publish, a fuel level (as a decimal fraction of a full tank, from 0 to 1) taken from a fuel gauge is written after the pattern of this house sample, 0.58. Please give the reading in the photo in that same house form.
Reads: 0.625
